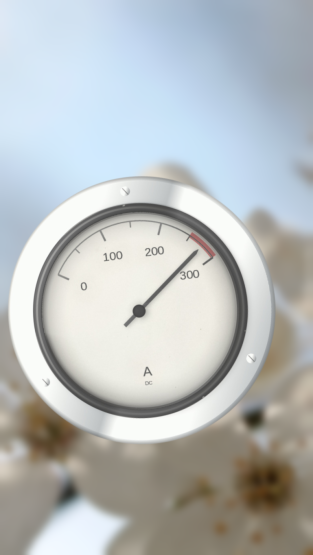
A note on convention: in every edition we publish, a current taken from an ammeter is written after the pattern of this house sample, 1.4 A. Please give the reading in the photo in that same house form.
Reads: 275 A
